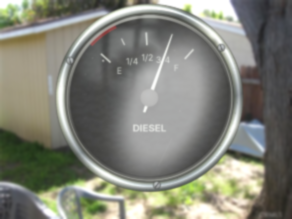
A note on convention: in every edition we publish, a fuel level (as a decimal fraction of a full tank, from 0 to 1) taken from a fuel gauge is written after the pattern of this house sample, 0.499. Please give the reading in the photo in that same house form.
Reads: 0.75
